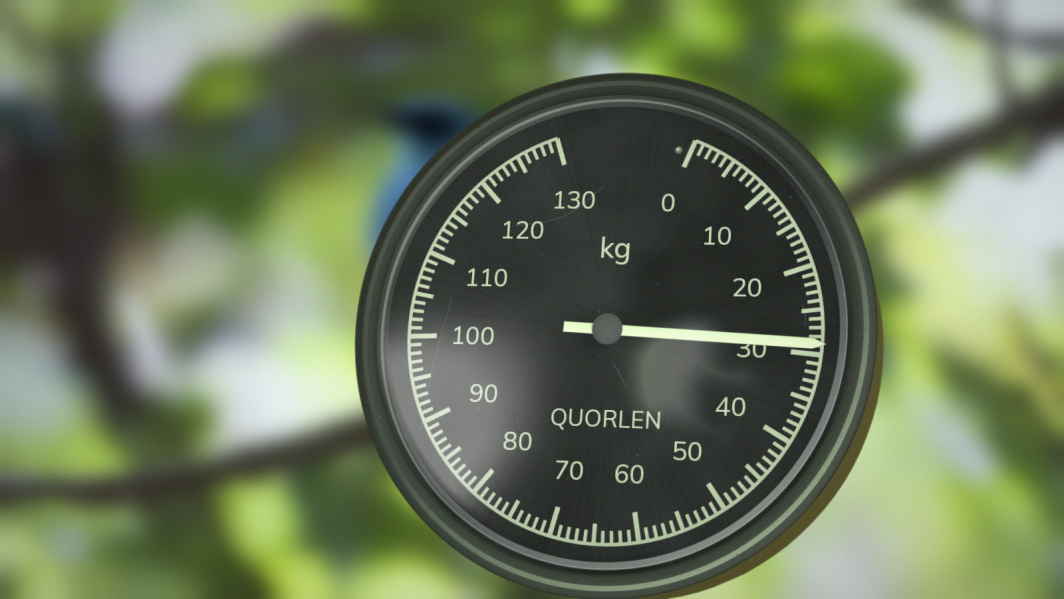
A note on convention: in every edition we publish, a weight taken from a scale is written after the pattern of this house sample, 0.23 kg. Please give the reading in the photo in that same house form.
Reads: 29 kg
